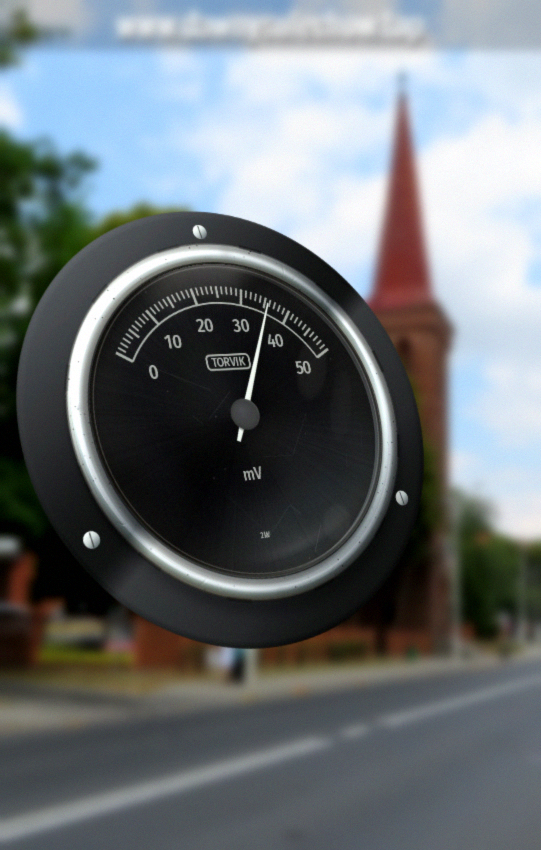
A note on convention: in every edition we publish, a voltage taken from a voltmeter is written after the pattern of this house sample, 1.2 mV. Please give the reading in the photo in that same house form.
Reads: 35 mV
